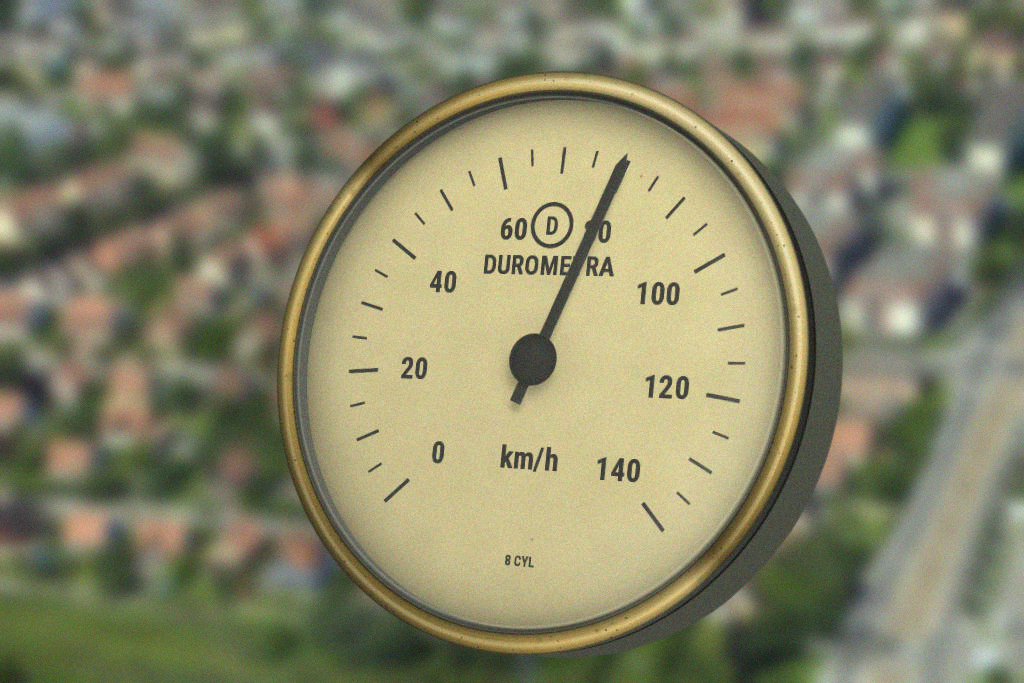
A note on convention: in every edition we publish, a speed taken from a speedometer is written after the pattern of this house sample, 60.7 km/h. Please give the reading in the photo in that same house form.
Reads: 80 km/h
